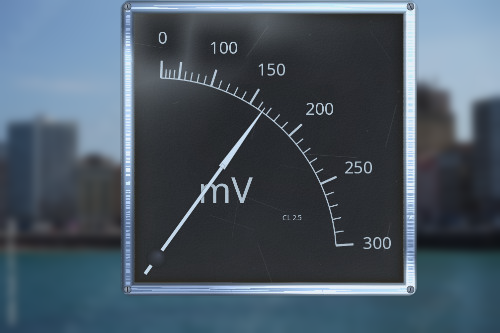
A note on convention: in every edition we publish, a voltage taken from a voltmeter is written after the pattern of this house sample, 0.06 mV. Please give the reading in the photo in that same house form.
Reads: 165 mV
